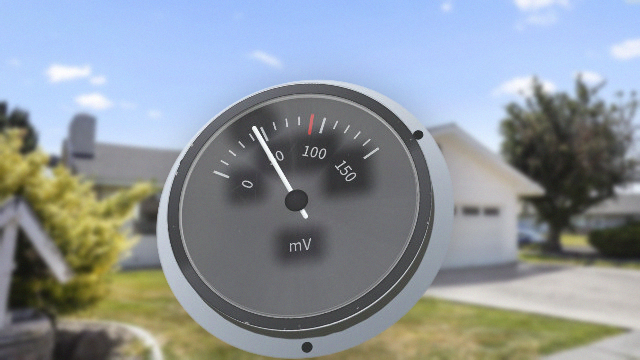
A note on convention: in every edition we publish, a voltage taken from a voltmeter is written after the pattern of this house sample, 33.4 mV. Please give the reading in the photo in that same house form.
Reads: 45 mV
